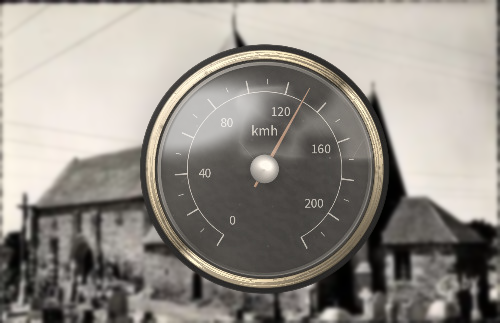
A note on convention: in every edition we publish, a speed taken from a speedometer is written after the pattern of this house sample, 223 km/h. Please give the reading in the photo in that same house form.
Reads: 130 km/h
